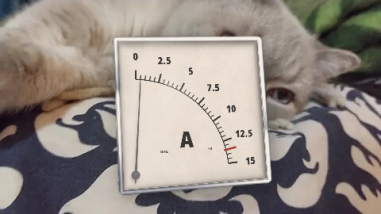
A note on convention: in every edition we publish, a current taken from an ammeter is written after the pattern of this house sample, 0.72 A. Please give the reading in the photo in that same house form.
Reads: 0.5 A
